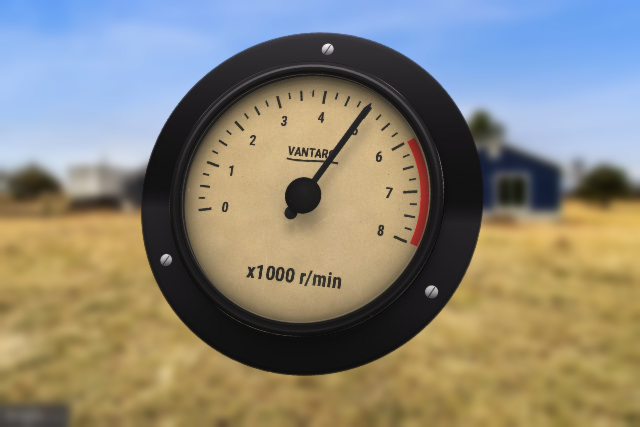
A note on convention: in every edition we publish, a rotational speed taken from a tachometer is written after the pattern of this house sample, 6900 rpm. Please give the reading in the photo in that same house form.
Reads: 5000 rpm
